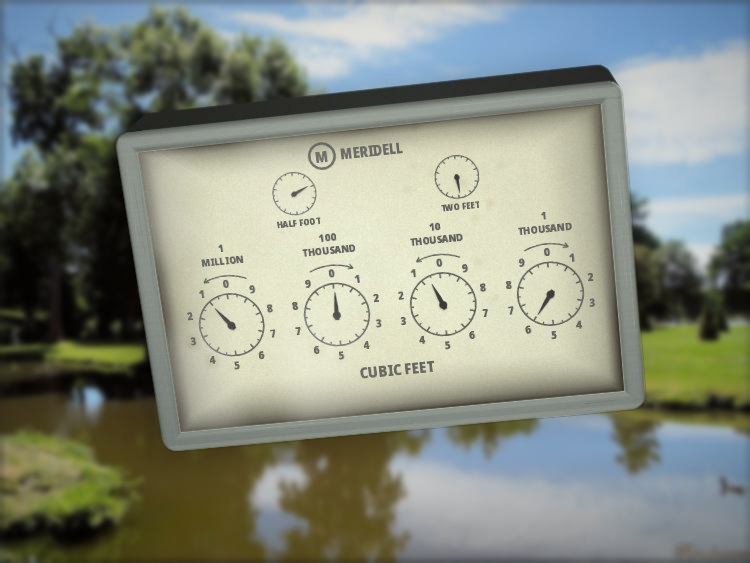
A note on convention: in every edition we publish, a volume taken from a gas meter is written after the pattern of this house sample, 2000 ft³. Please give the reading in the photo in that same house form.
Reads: 100600 ft³
